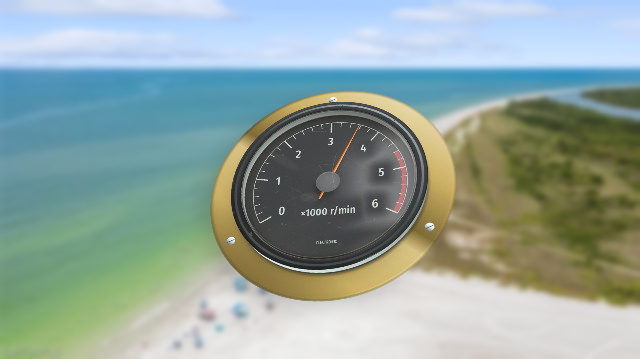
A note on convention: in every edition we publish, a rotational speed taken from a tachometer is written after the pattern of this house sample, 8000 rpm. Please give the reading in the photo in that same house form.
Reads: 3600 rpm
